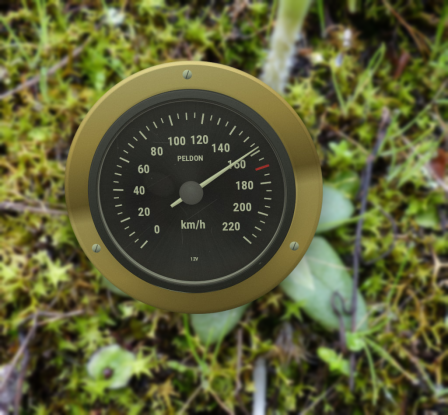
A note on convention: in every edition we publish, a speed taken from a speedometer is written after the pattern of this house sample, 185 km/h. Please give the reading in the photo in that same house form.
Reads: 157.5 km/h
